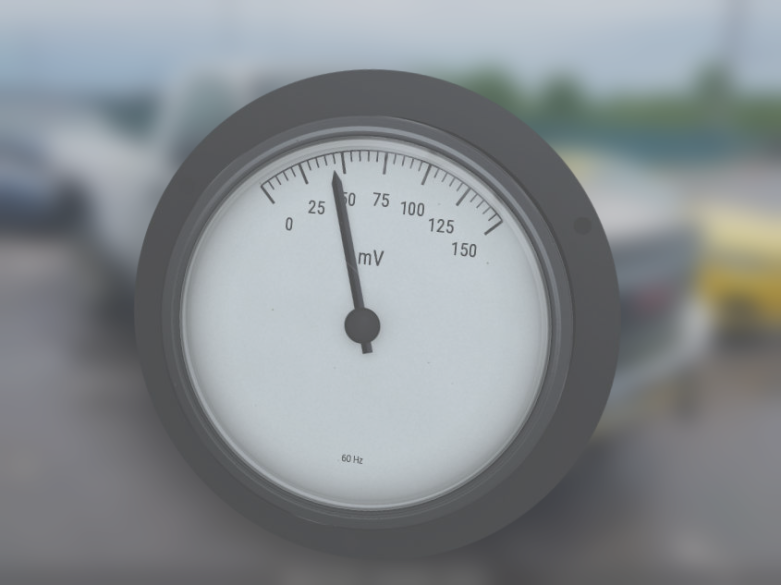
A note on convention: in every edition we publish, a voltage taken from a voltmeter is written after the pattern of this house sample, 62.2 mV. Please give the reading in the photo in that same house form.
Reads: 45 mV
